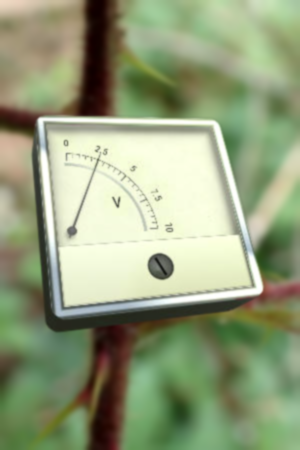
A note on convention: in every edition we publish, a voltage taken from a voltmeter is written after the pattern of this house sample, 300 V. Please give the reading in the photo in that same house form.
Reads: 2.5 V
